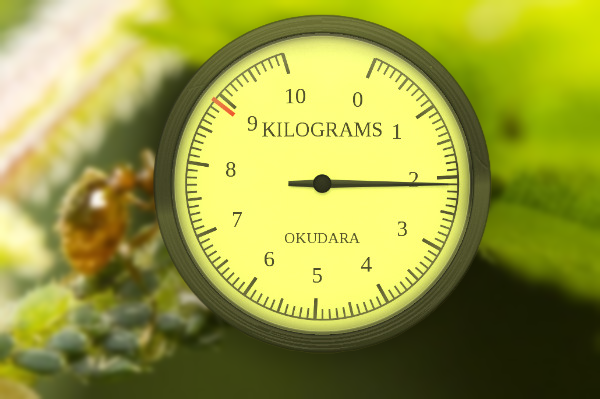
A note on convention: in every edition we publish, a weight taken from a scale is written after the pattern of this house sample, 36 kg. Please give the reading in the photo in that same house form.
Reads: 2.1 kg
